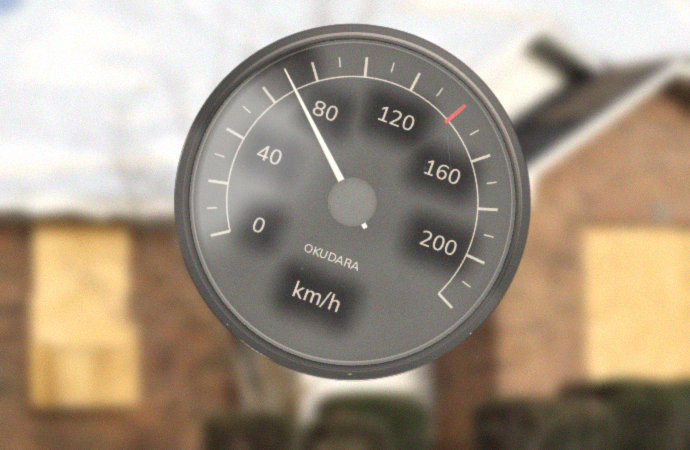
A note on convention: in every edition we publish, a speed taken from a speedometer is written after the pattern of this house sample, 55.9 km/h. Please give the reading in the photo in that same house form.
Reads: 70 km/h
